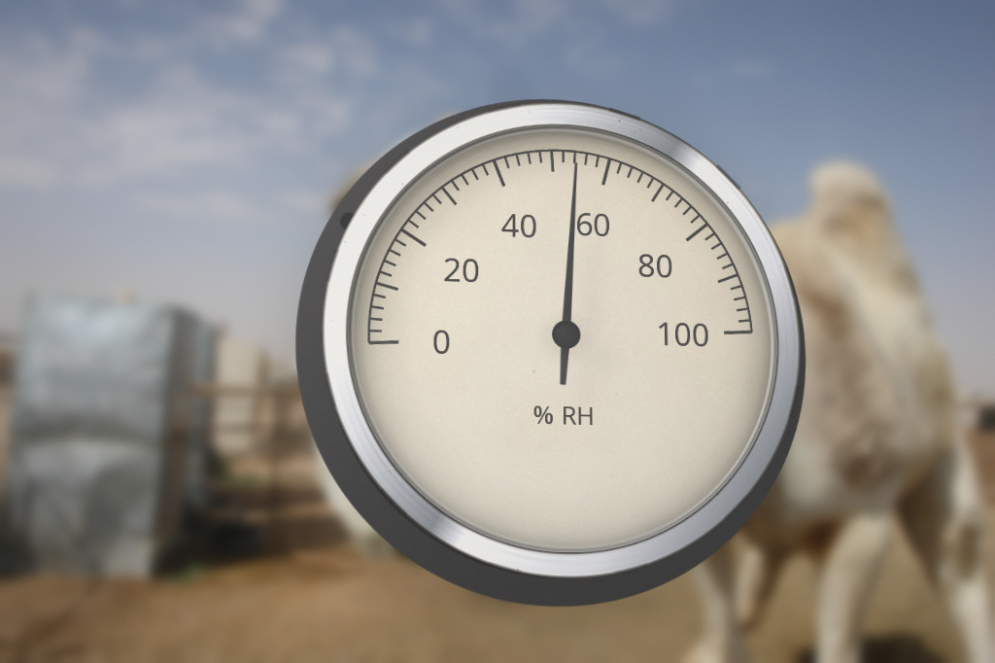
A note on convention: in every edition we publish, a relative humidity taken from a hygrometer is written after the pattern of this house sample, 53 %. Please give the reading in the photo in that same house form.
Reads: 54 %
